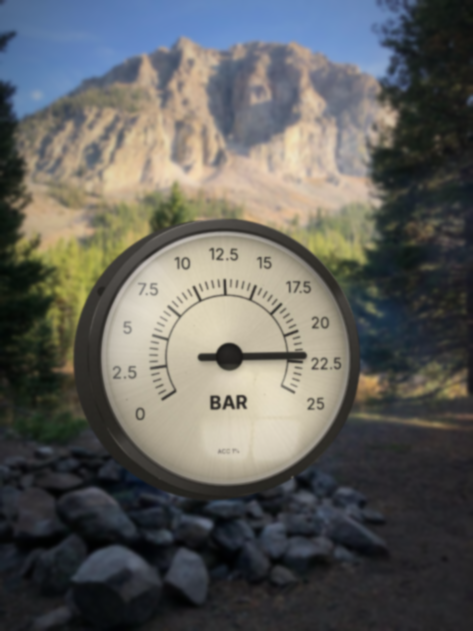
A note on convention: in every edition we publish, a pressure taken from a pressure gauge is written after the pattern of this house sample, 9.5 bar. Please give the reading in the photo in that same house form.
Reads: 22 bar
